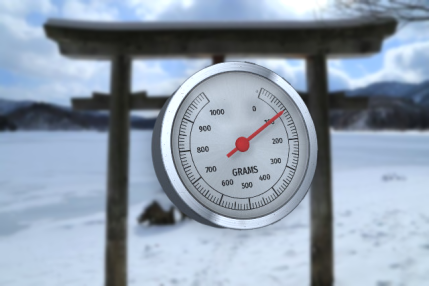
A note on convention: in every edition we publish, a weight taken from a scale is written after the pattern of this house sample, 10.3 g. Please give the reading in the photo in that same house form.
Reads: 100 g
